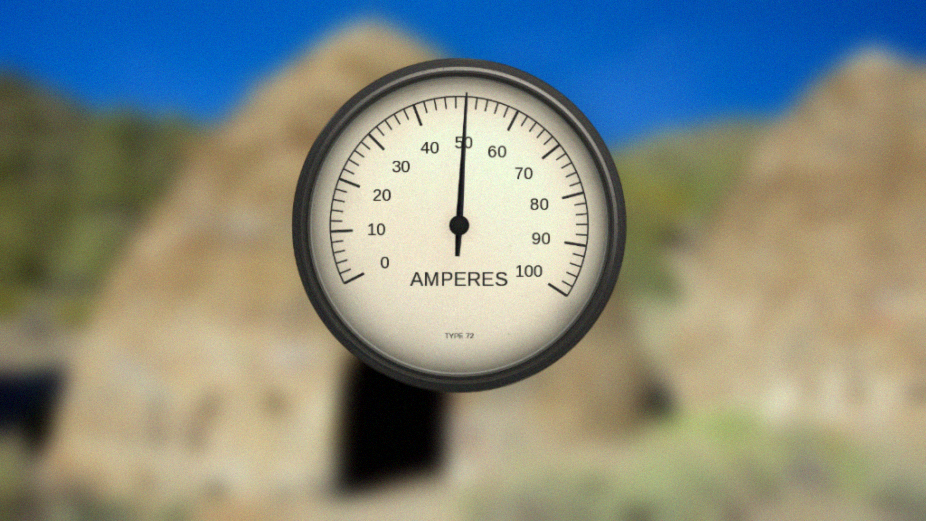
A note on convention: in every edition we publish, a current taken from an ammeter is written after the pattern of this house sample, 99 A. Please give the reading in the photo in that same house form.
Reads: 50 A
